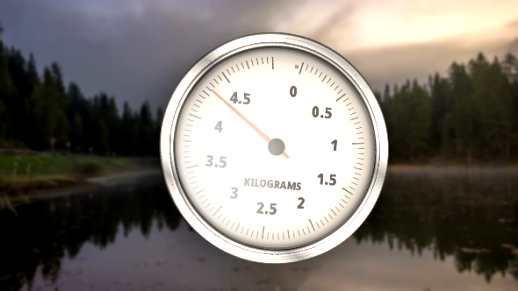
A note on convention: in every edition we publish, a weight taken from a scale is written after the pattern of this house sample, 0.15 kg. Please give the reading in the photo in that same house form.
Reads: 4.3 kg
